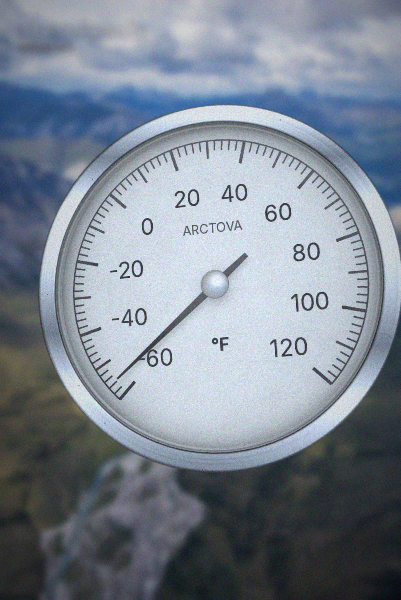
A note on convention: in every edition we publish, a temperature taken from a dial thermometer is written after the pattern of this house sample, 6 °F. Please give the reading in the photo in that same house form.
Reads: -56 °F
